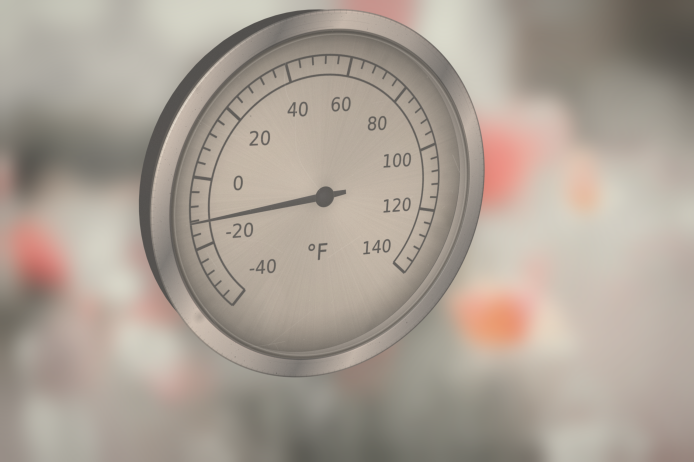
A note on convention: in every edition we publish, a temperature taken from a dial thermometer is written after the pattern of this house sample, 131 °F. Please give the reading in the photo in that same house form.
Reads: -12 °F
